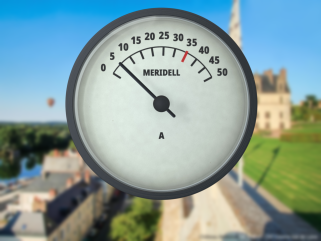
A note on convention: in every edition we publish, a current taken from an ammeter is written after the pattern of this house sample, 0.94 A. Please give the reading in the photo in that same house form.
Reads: 5 A
